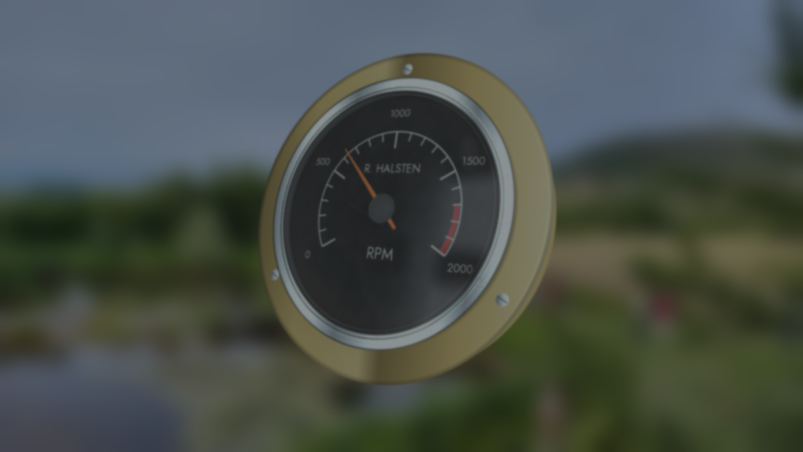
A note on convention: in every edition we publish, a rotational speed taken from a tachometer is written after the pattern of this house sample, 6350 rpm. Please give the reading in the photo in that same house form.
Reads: 650 rpm
